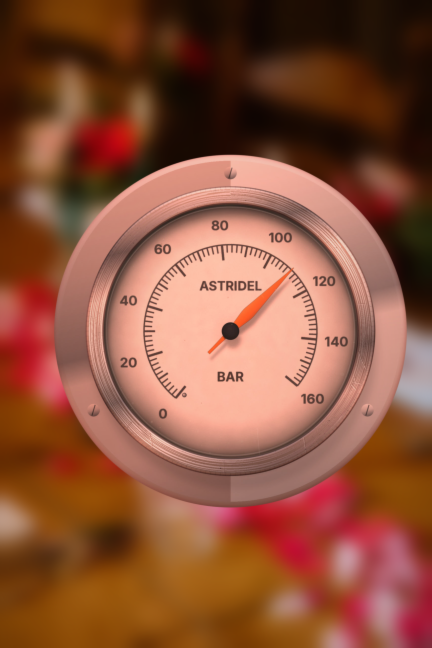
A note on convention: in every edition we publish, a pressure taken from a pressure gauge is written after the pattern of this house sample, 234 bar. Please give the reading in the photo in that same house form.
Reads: 110 bar
